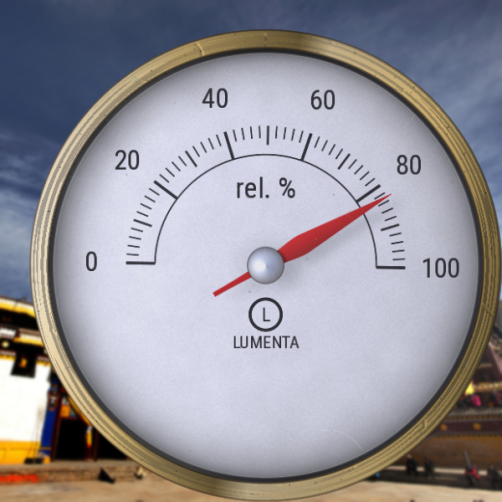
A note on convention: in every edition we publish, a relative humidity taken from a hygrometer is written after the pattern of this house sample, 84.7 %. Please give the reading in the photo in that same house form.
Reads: 83 %
